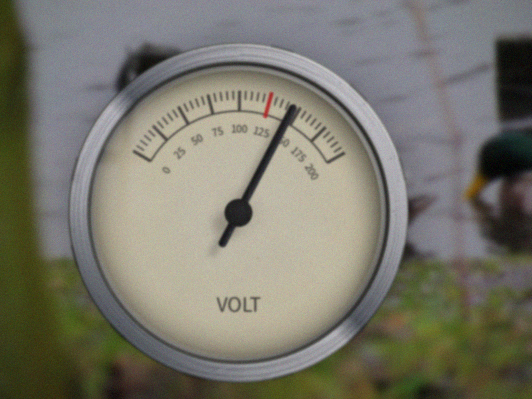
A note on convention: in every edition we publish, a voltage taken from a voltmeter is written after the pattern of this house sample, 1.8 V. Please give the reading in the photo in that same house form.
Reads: 145 V
